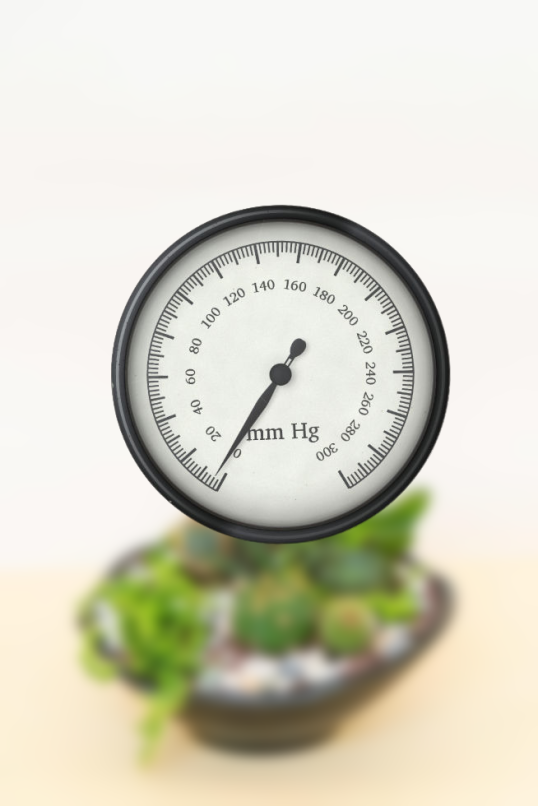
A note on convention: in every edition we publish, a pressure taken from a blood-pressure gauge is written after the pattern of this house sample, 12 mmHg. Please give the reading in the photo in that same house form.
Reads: 4 mmHg
